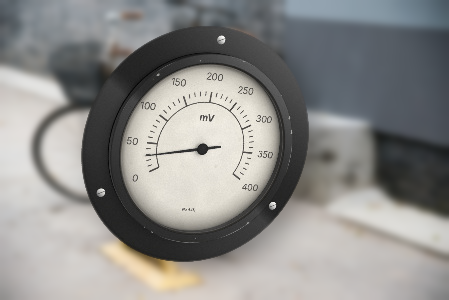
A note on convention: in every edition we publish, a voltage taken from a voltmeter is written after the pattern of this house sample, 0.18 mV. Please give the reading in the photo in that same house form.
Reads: 30 mV
